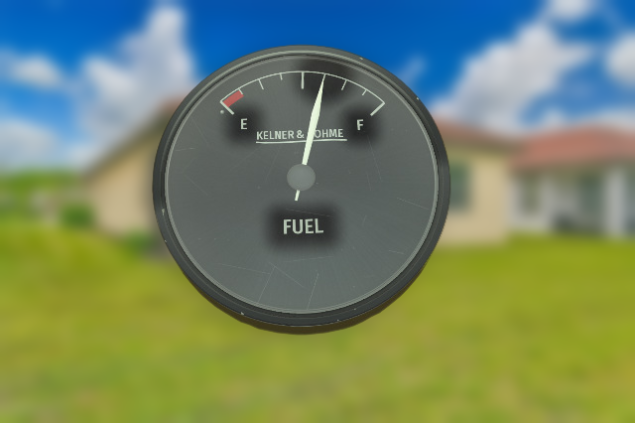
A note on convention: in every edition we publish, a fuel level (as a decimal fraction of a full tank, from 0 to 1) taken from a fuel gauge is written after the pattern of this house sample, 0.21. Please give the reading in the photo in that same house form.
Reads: 0.625
